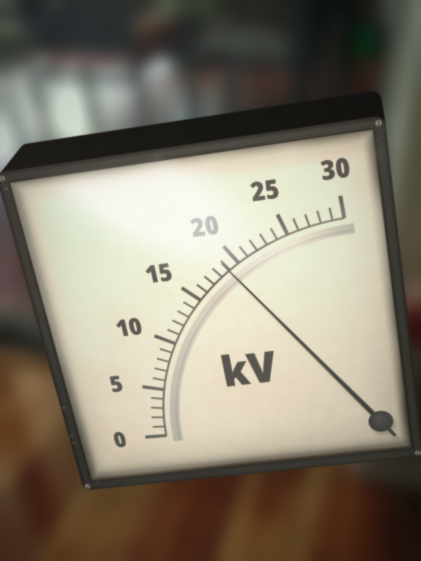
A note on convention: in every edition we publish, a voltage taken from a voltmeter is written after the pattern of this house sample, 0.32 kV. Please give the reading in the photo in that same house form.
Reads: 19 kV
